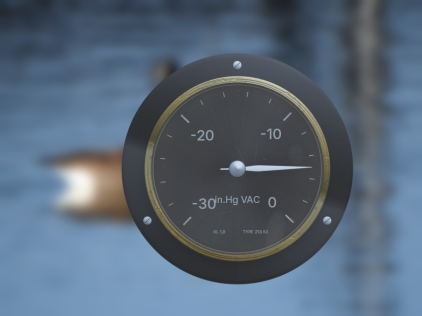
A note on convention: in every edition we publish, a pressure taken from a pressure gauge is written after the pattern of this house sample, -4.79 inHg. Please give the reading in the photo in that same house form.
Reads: -5 inHg
